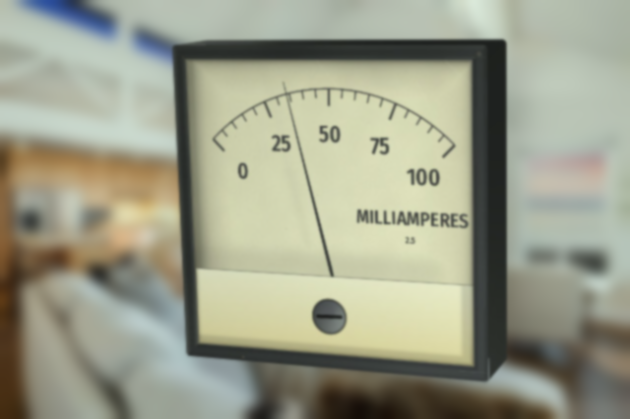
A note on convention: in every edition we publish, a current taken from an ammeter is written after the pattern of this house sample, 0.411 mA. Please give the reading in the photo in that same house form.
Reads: 35 mA
